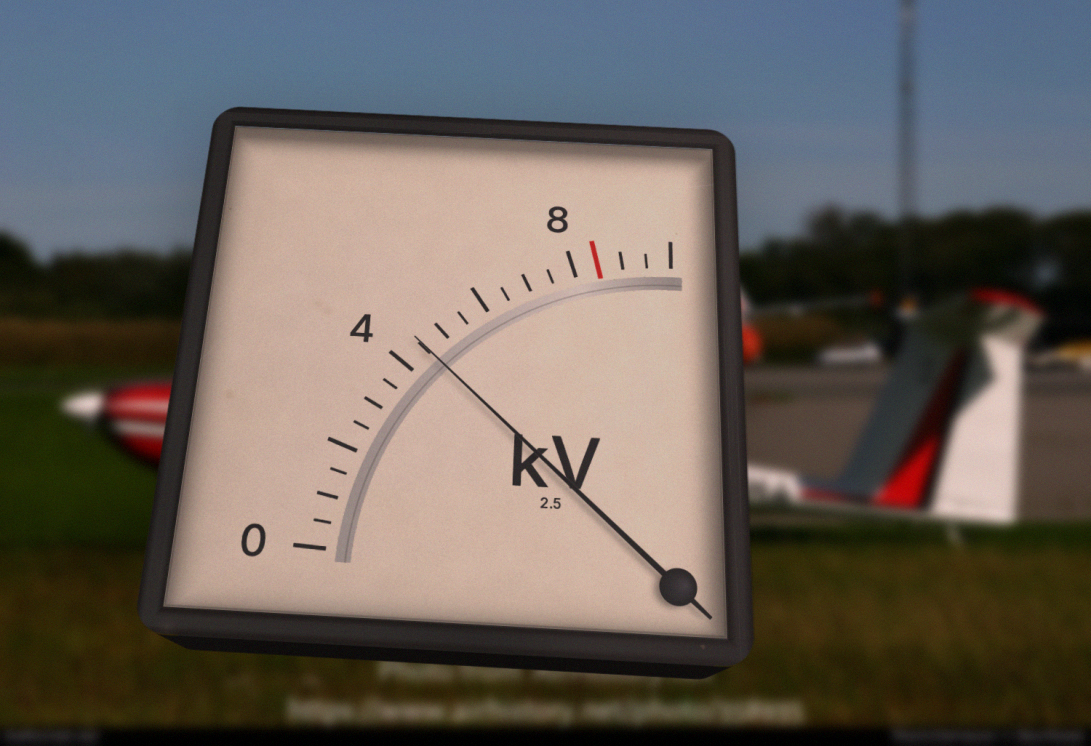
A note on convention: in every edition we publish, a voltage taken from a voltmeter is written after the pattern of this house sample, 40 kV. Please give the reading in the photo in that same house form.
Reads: 4.5 kV
